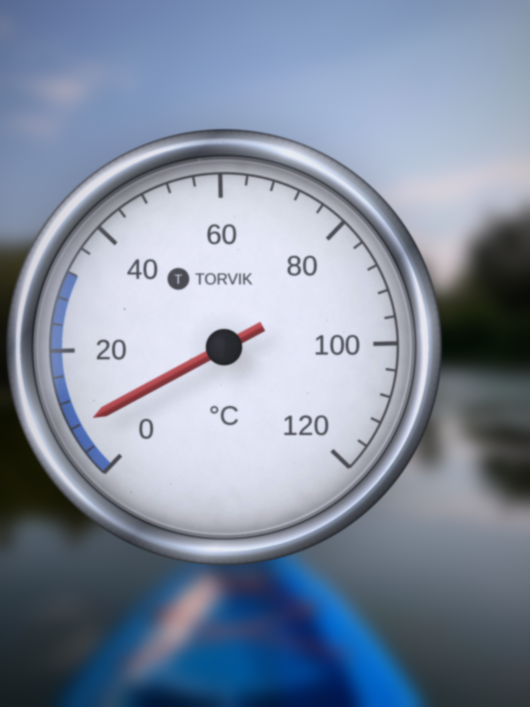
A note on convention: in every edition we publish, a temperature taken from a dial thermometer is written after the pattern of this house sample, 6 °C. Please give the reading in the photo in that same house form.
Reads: 8 °C
